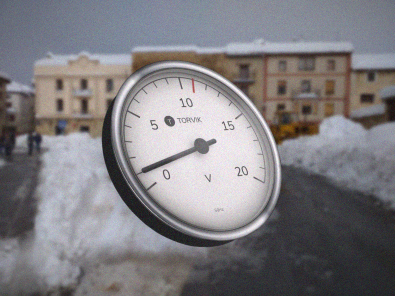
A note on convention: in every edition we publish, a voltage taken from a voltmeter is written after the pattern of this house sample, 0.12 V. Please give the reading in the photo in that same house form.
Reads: 1 V
